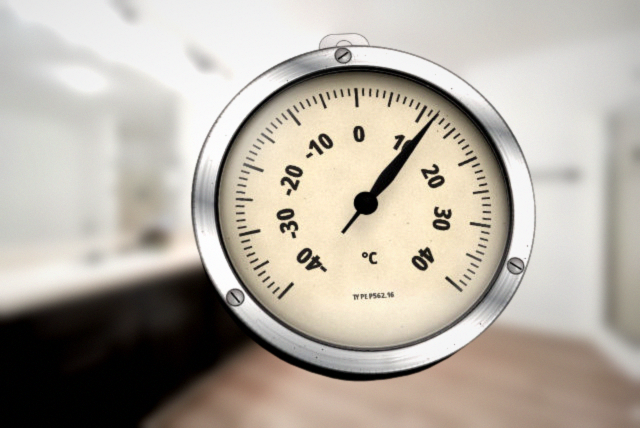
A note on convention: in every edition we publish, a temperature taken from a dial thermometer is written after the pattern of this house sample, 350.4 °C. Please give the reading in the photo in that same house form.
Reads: 12 °C
